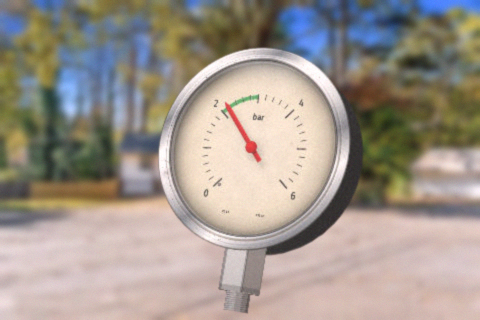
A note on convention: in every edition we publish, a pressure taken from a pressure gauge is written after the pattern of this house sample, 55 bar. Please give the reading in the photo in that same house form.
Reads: 2.2 bar
